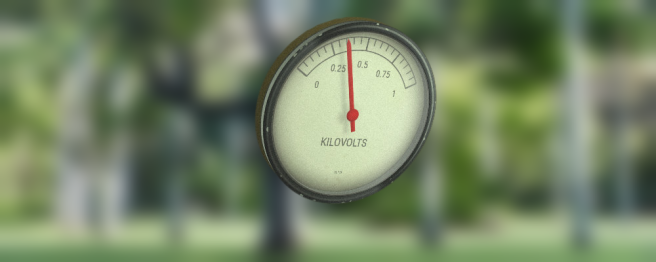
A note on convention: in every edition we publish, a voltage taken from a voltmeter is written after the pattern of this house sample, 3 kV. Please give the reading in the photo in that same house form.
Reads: 0.35 kV
